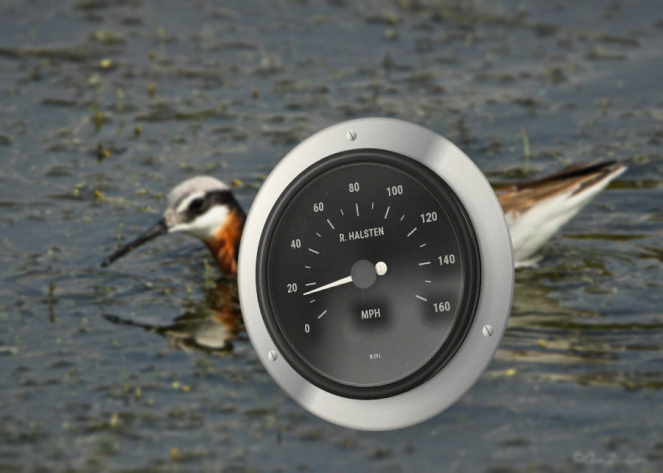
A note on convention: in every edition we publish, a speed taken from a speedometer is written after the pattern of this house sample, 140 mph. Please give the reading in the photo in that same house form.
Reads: 15 mph
